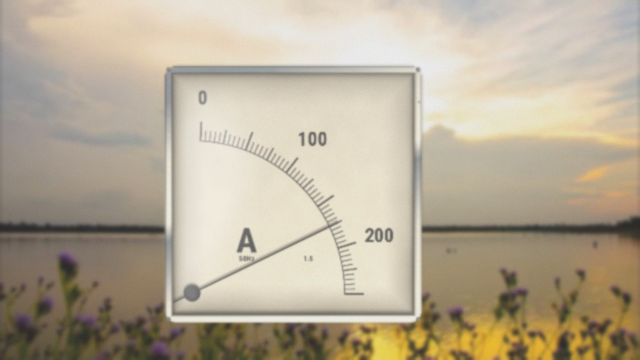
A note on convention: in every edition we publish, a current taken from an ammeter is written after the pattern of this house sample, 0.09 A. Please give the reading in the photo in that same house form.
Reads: 175 A
